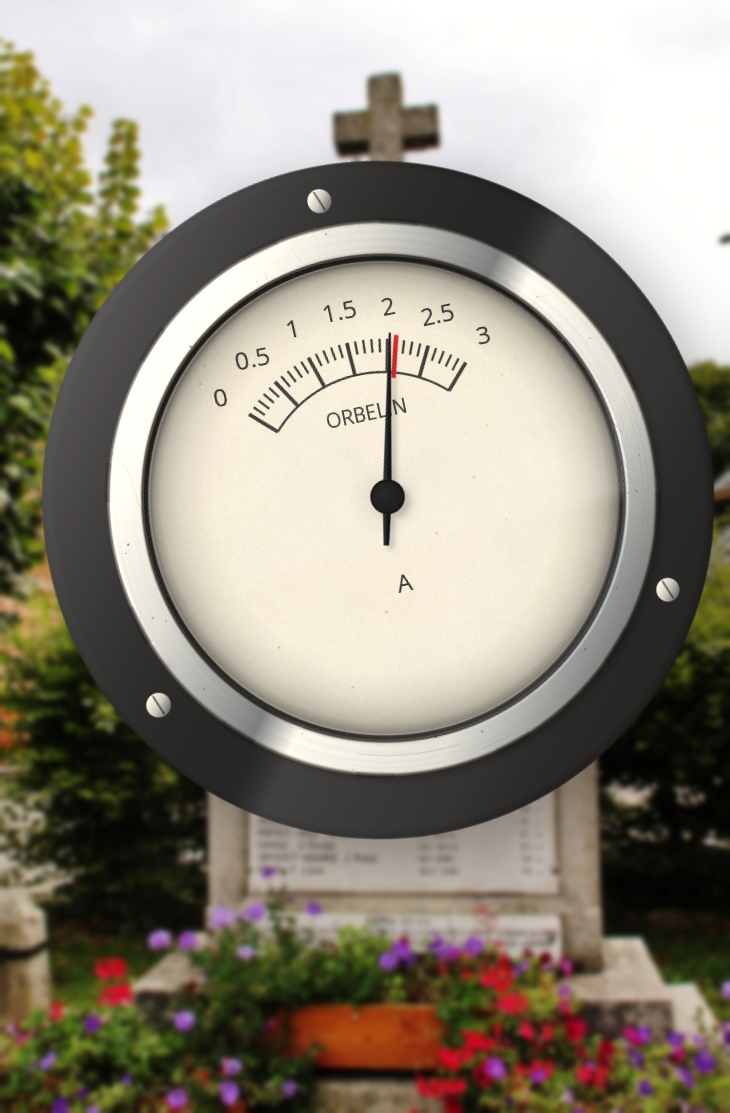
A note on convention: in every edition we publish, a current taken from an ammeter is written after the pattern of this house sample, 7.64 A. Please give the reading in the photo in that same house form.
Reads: 2 A
